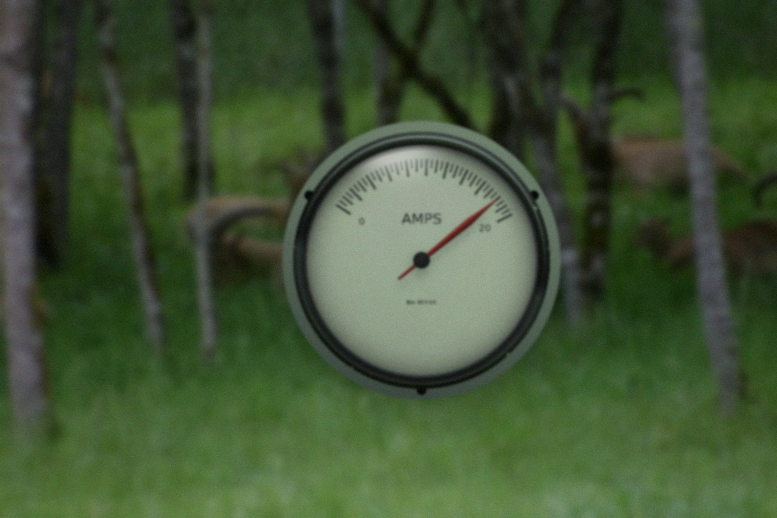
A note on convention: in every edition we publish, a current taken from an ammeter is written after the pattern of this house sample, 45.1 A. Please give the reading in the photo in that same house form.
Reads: 18 A
